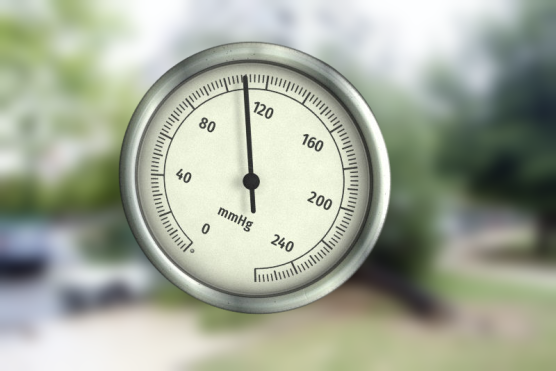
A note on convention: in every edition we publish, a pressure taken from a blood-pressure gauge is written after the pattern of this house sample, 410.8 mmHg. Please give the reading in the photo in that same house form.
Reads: 110 mmHg
